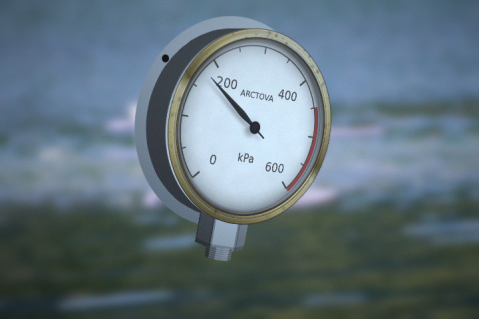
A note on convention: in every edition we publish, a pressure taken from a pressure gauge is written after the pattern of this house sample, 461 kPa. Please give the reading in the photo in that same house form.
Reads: 175 kPa
